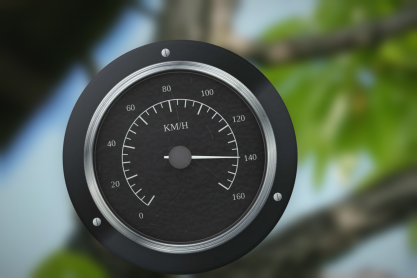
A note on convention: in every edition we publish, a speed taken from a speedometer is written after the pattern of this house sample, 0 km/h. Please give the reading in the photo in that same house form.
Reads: 140 km/h
